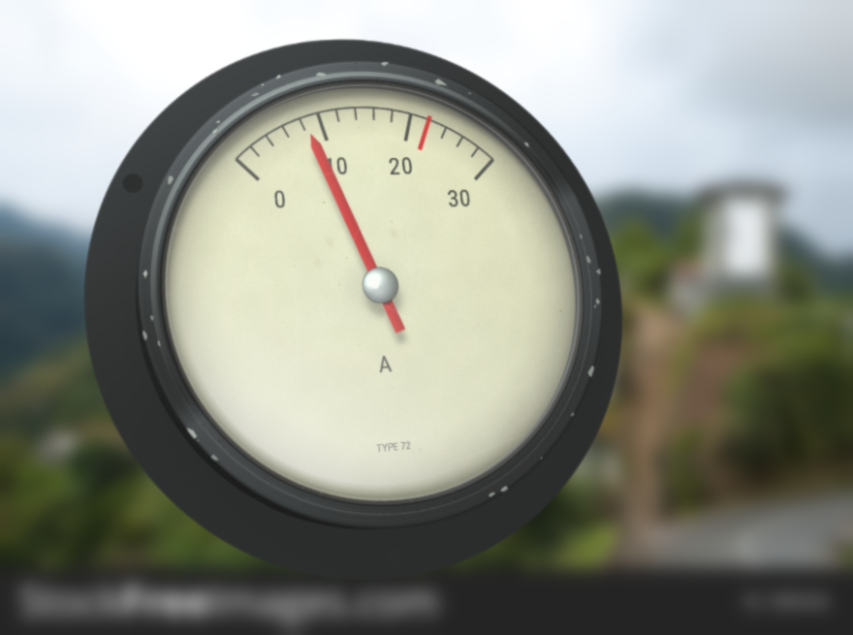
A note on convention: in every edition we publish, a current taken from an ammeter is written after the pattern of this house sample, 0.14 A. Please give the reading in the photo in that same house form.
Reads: 8 A
